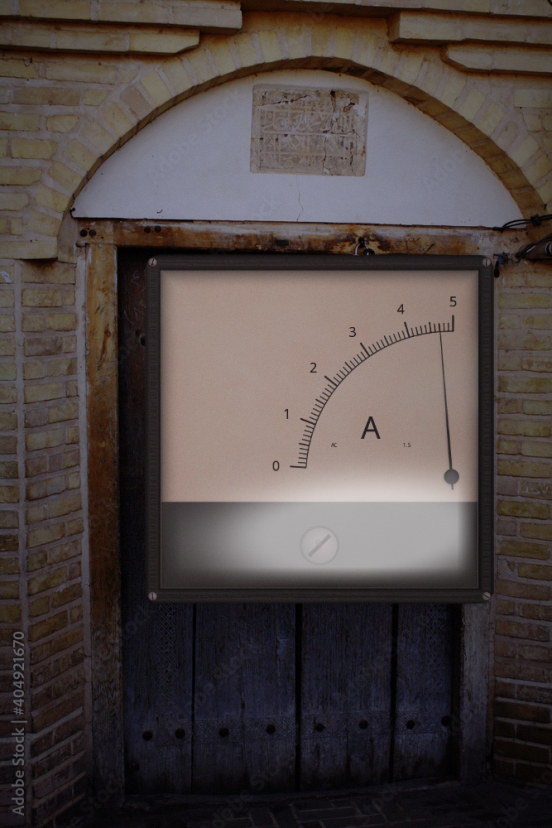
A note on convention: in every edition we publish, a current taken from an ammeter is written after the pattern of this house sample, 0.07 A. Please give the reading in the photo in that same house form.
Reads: 4.7 A
